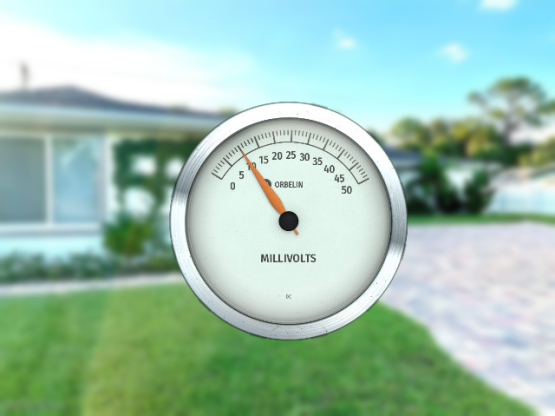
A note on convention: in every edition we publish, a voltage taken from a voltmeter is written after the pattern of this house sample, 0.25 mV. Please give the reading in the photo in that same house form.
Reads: 10 mV
